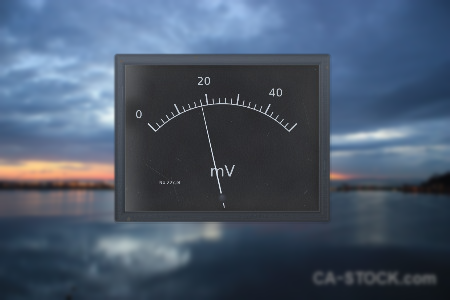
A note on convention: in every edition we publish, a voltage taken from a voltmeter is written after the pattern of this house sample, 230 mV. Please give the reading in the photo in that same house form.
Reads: 18 mV
